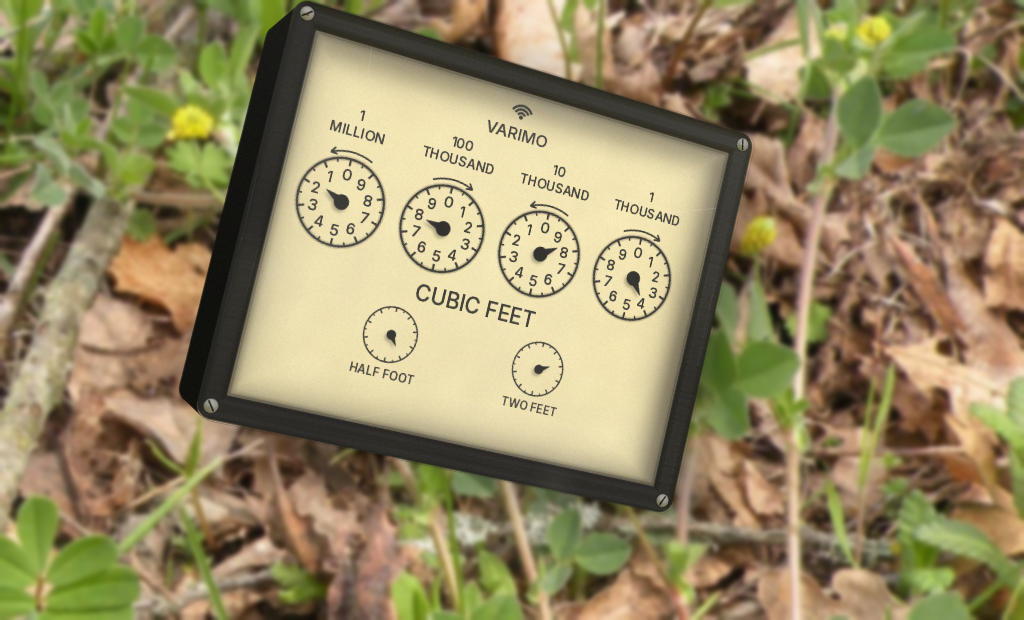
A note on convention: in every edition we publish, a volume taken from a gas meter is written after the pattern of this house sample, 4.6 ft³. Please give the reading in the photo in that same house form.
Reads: 178400 ft³
